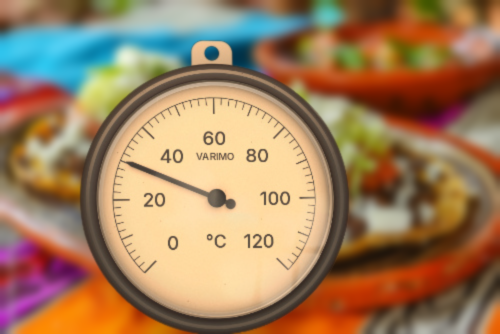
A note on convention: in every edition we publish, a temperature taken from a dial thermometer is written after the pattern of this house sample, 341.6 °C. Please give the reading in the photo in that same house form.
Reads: 30 °C
